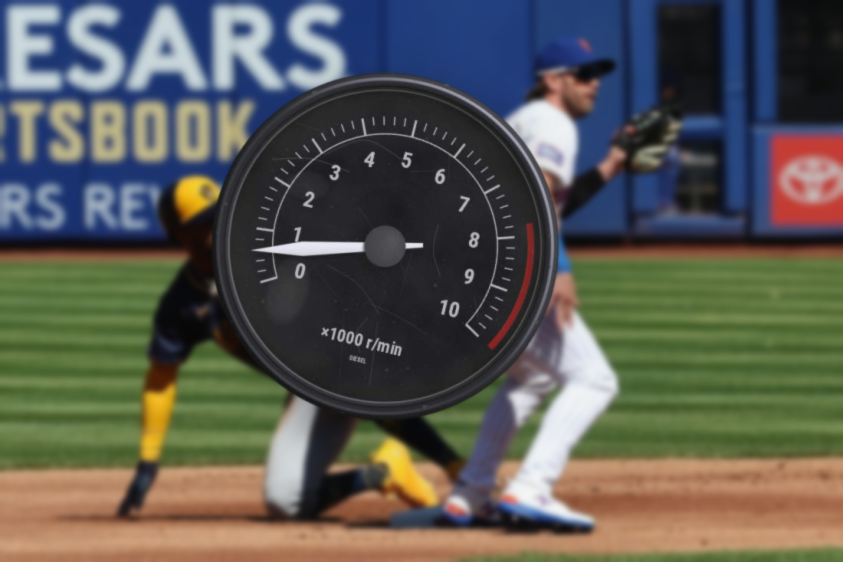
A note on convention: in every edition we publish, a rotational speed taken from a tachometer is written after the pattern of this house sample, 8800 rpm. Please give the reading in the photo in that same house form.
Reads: 600 rpm
